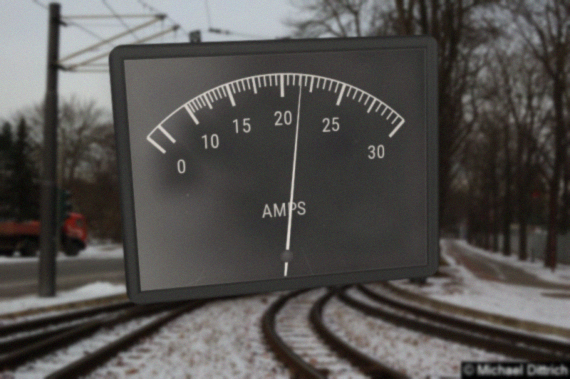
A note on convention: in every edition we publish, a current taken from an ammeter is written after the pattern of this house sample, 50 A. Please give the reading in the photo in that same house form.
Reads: 21.5 A
